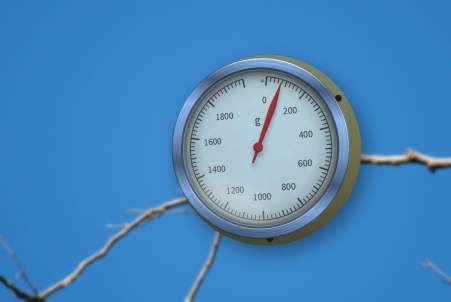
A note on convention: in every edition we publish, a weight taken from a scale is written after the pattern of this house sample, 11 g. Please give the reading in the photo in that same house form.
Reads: 80 g
